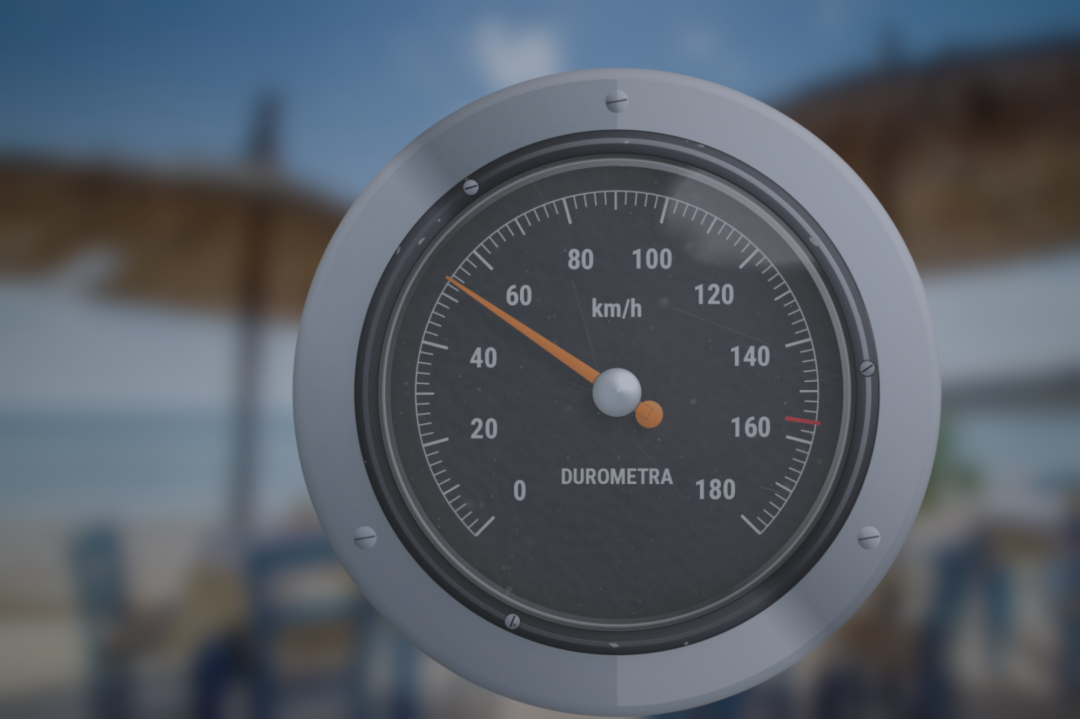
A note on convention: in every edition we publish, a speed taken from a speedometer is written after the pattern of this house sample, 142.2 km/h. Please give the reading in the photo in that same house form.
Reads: 53 km/h
